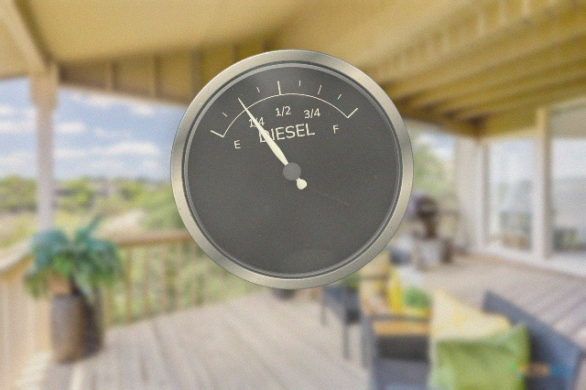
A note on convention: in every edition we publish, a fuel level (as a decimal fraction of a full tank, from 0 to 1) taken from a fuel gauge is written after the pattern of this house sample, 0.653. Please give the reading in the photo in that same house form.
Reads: 0.25
